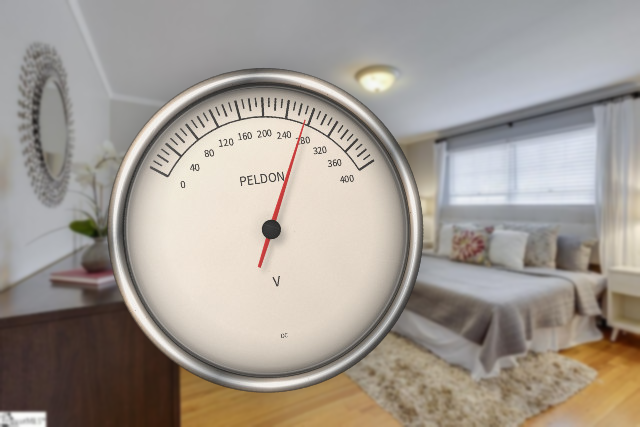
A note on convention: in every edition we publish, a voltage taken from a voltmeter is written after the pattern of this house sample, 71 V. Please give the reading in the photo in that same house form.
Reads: 270 V
